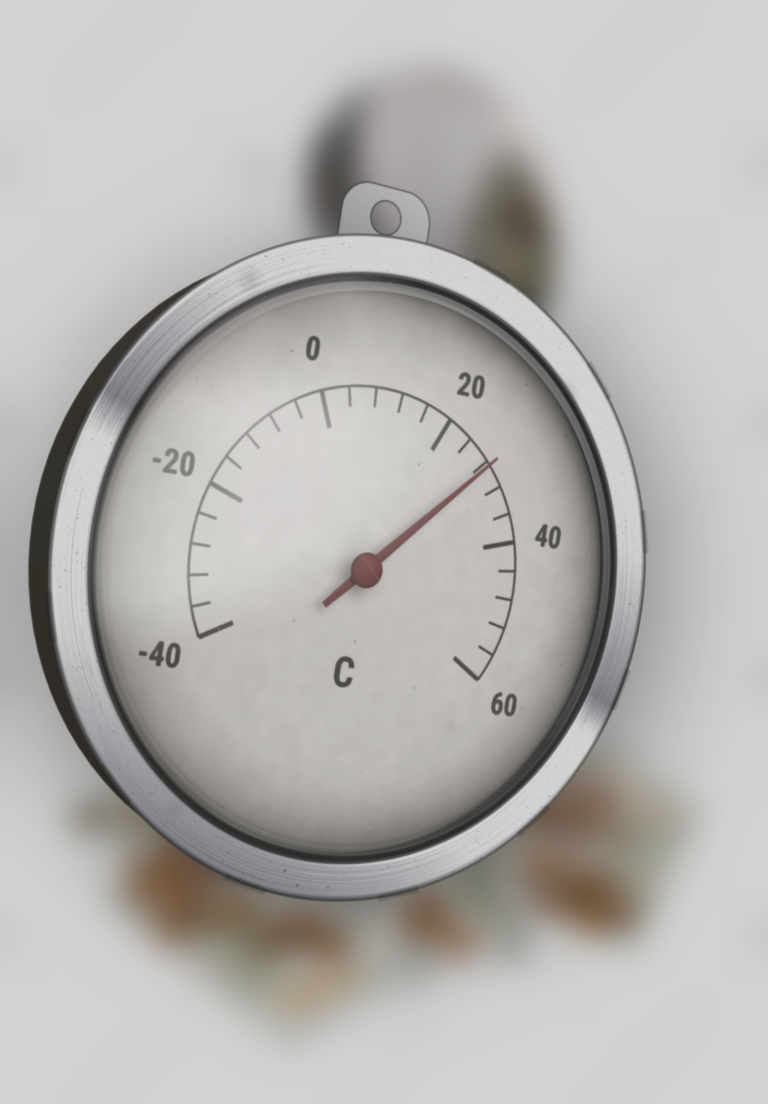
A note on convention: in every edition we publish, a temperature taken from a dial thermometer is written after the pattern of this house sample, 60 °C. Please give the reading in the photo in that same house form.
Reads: 28 °C
